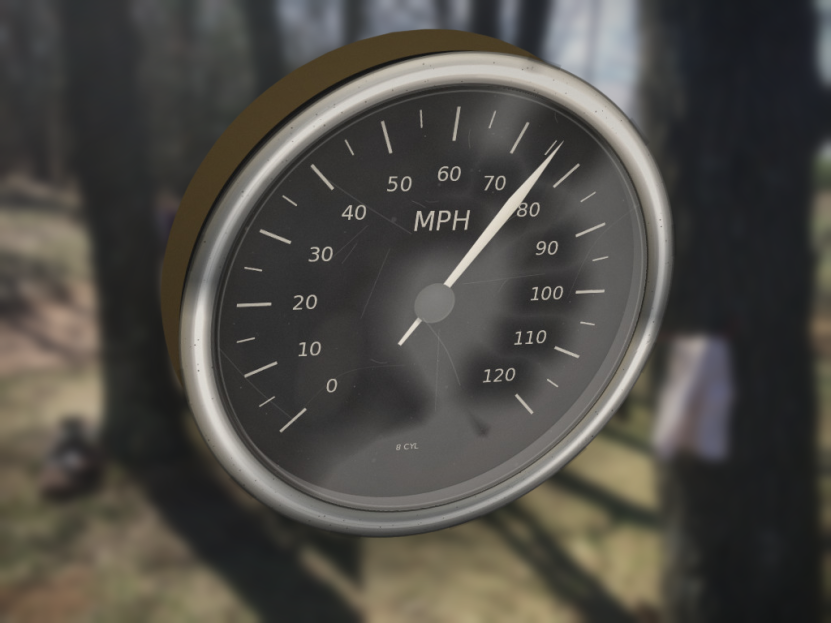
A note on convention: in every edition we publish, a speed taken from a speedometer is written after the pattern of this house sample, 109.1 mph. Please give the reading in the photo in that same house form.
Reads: 75 mph
